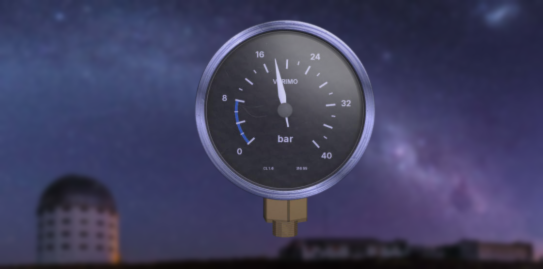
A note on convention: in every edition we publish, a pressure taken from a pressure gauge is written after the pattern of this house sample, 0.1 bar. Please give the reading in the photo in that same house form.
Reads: 18 bar
